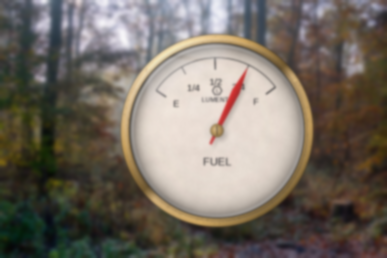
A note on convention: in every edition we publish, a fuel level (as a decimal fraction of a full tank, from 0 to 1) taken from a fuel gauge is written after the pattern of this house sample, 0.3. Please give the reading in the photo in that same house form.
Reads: 0.75
